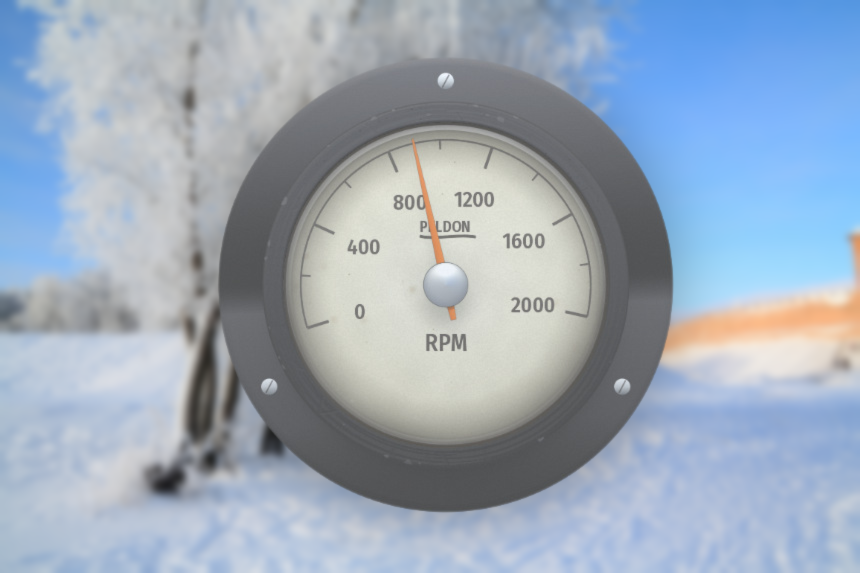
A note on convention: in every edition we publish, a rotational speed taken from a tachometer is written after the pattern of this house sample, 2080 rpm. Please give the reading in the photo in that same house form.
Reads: 900 rpm
